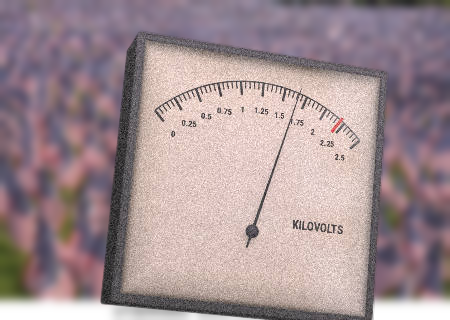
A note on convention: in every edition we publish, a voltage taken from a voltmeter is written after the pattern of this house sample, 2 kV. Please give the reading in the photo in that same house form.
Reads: 1.65 kV
